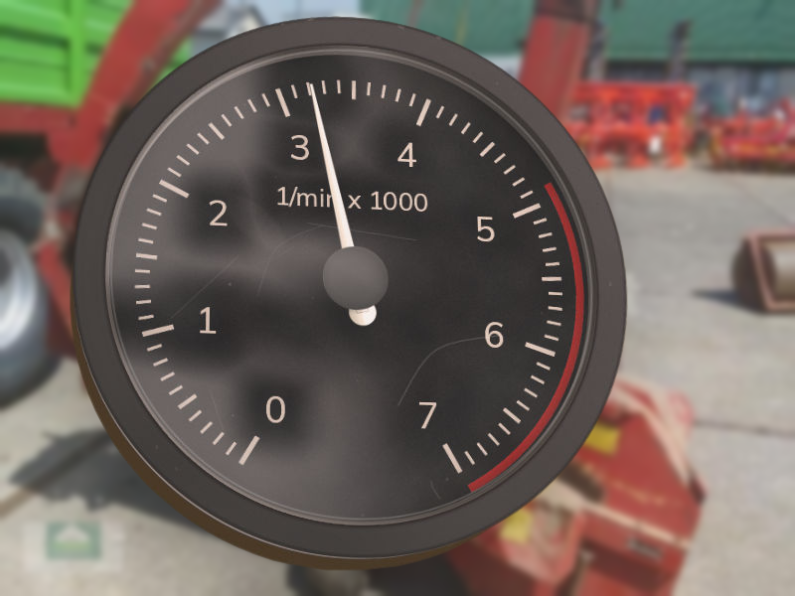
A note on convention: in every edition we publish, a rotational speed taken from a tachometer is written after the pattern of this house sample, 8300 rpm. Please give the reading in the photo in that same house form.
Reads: 3200 rpm
